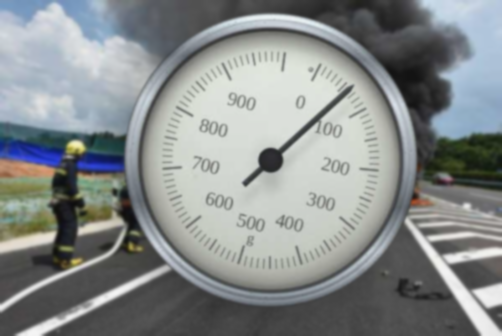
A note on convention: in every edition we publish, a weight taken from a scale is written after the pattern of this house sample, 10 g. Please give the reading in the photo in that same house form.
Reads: 60 g
